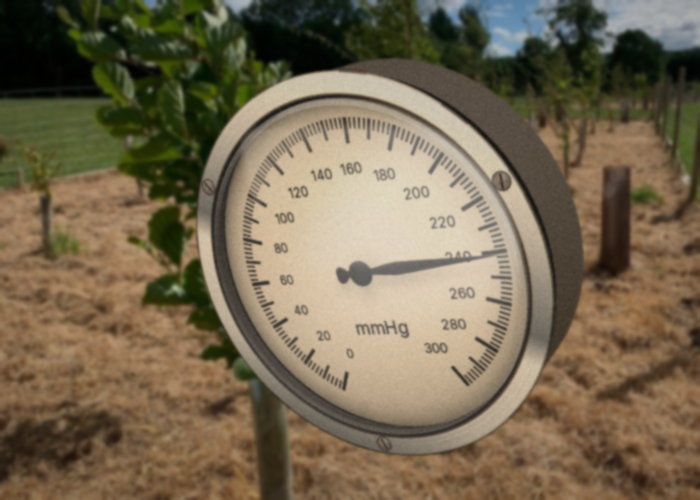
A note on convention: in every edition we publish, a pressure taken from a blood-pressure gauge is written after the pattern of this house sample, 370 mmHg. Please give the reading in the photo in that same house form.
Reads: 240 mmHg
